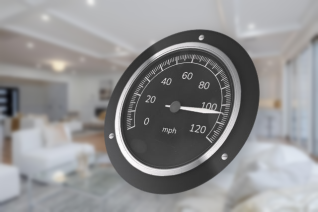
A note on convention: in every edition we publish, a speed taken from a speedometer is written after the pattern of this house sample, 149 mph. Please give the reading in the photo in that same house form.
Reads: 105 mph
